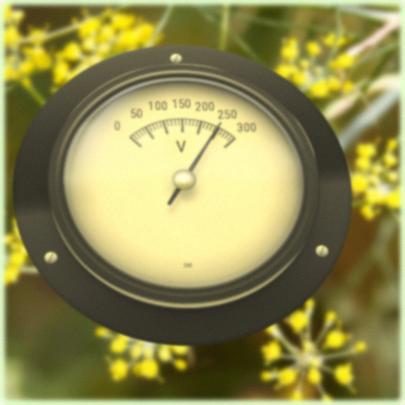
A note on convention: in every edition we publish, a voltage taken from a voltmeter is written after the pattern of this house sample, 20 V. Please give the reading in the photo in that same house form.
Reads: 250 V
